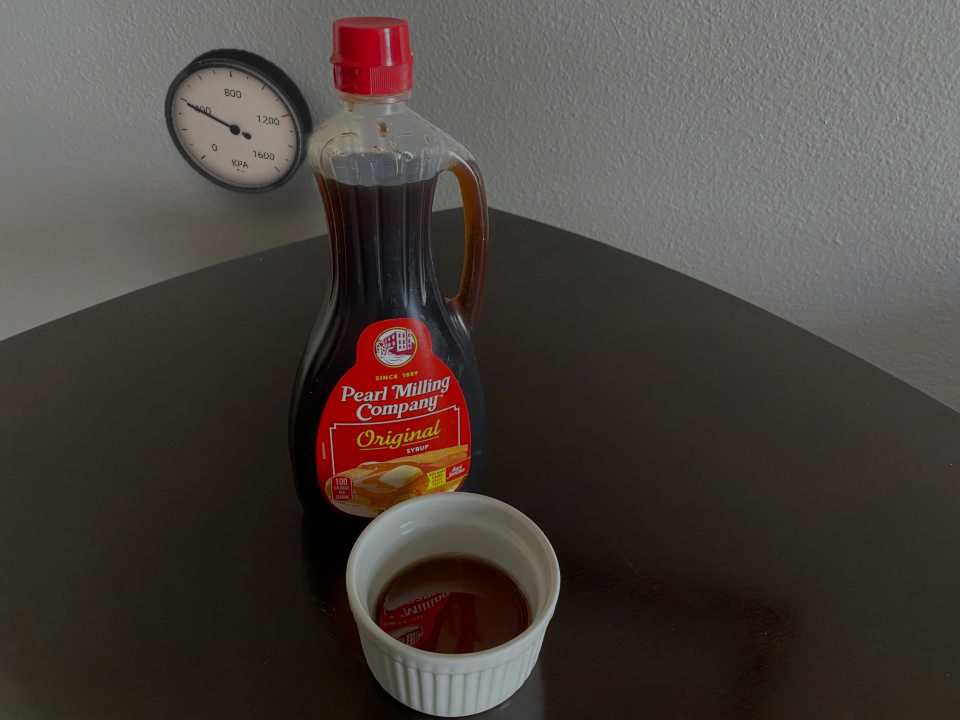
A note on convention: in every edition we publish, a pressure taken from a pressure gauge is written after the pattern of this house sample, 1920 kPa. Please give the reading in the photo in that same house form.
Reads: 400 kPa
